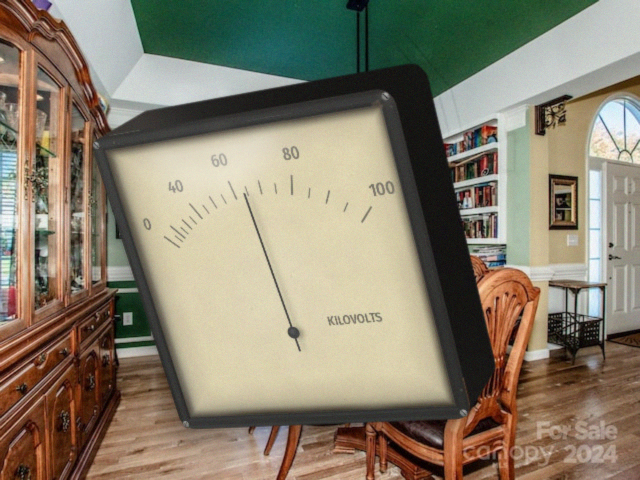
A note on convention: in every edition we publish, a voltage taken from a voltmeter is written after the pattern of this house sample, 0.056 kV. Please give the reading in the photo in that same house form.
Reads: 65 kV
